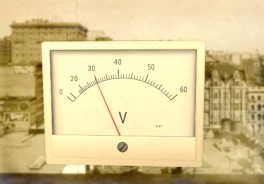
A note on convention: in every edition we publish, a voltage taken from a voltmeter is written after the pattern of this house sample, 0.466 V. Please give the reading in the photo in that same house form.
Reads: 30 V
